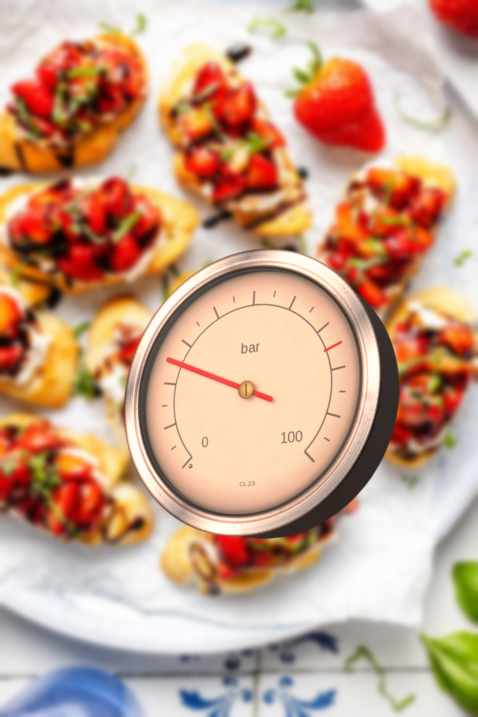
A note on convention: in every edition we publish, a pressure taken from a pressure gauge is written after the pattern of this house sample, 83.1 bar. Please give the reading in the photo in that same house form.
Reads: 25 bar
